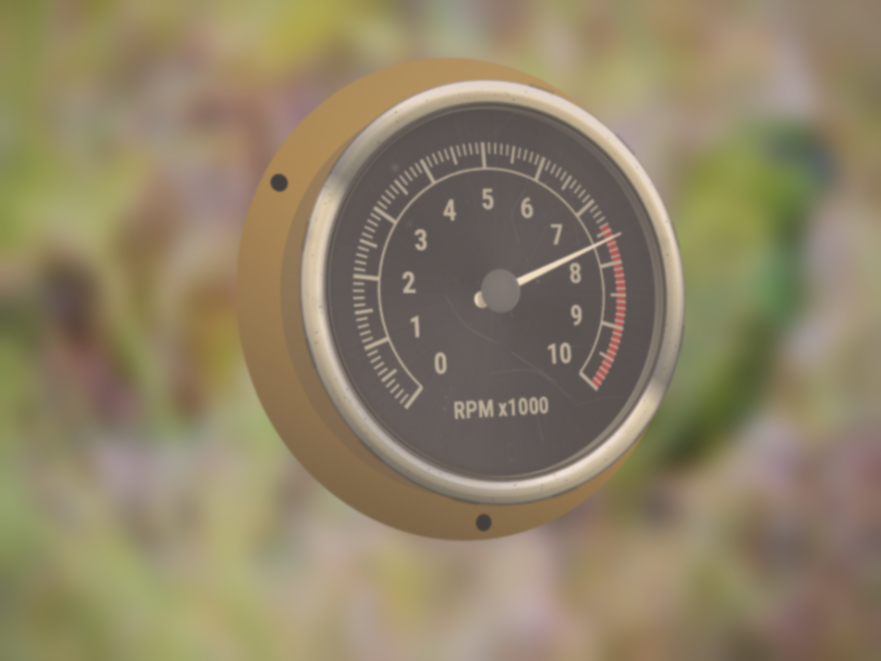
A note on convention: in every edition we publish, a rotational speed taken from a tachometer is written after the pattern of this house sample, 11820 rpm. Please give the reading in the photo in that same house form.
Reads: 7600 rpm
